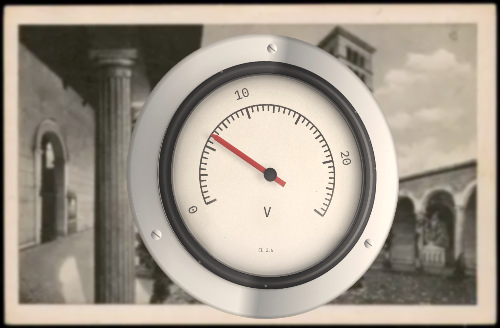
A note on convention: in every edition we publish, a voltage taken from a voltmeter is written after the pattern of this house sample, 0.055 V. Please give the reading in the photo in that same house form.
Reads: 6 V
